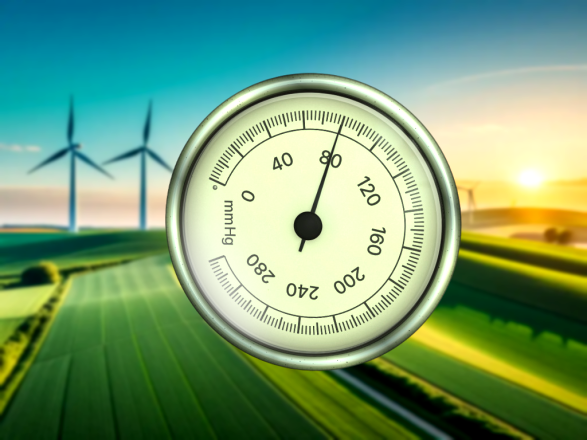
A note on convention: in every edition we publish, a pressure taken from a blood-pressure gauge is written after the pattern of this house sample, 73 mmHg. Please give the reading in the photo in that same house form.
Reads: 80 mmHg
